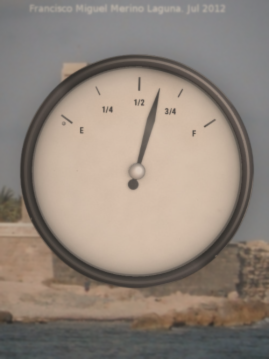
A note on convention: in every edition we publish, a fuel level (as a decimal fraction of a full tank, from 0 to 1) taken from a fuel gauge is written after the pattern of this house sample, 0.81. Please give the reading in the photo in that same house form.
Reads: 0.625
